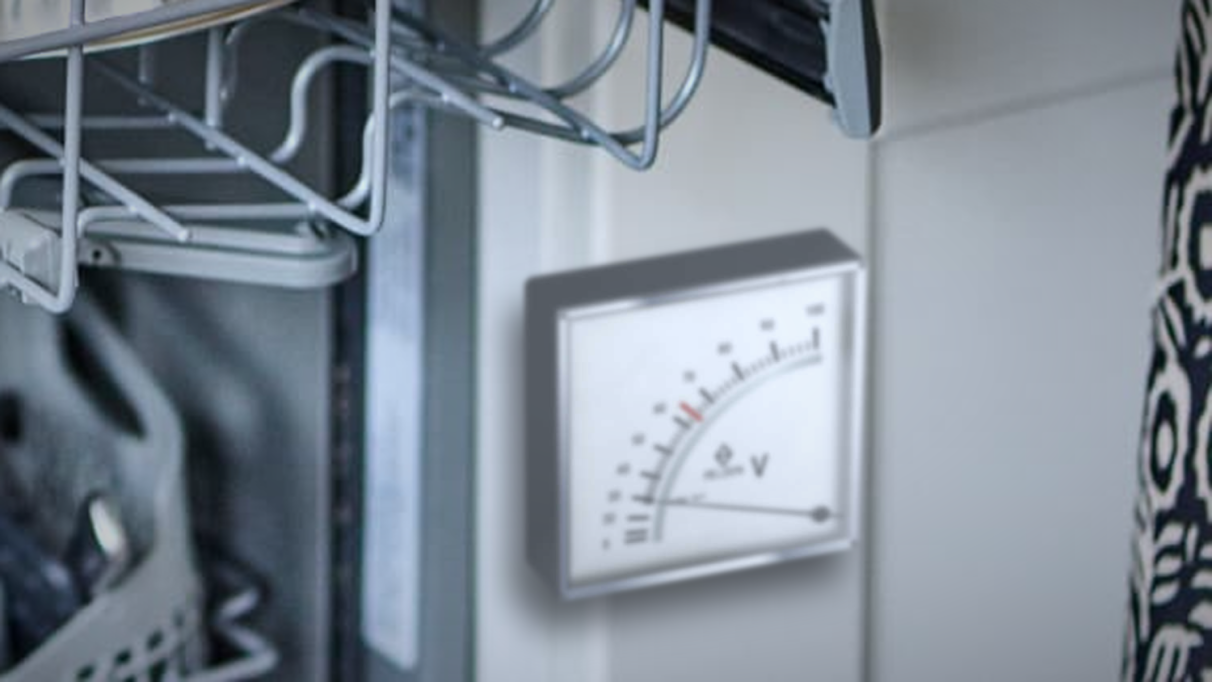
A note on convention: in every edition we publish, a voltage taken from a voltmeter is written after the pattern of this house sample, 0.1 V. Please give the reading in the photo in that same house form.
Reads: 30 V
